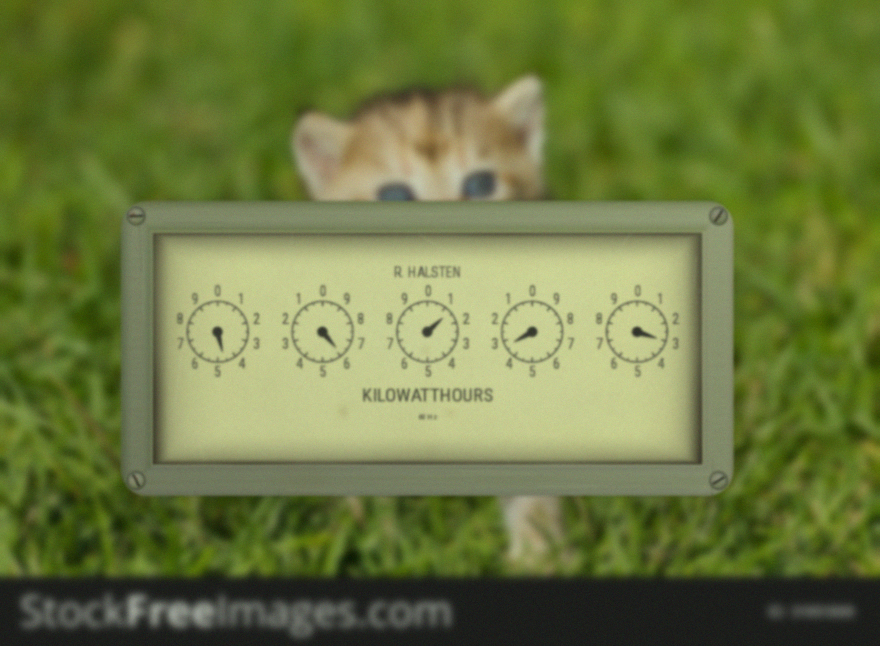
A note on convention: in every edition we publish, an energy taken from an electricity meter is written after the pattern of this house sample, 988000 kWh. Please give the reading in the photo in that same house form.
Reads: 46133 kWh
